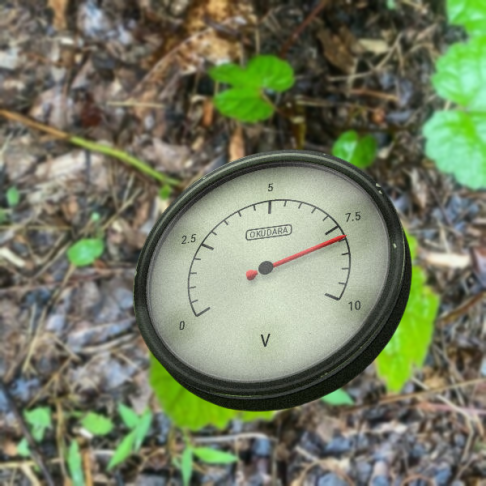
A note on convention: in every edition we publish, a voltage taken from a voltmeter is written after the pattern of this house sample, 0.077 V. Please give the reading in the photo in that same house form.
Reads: 8 V
